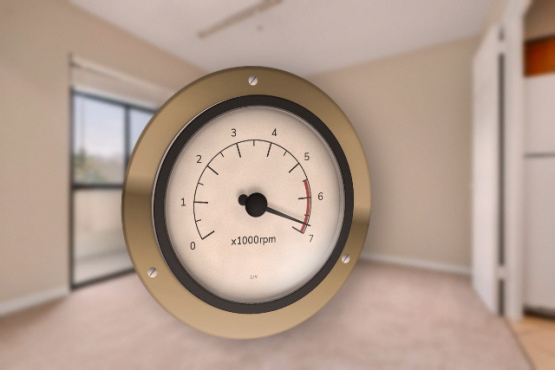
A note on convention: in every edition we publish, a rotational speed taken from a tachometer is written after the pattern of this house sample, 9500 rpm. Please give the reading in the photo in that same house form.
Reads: 6750 rpm
